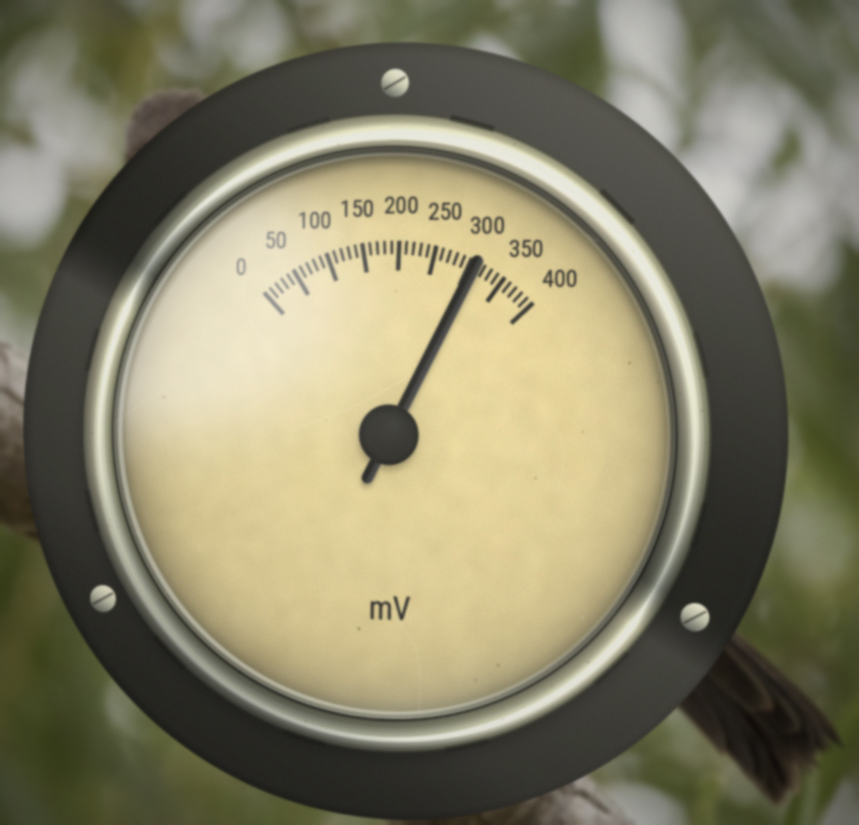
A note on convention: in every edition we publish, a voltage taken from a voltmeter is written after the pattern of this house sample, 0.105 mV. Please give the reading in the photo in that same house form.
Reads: 310 mV
